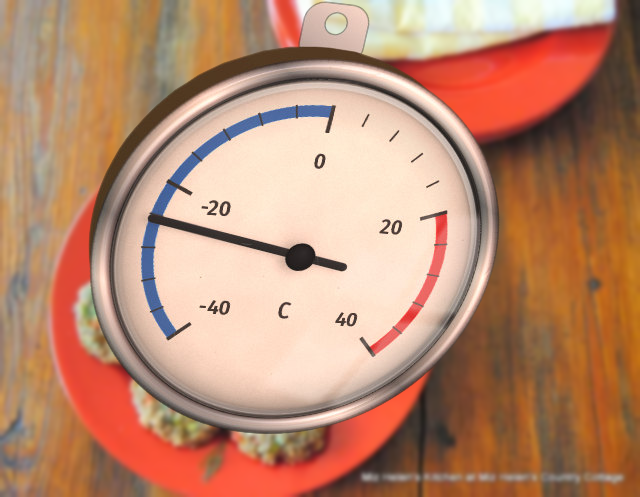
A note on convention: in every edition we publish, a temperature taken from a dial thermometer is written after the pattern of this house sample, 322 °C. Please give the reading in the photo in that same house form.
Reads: -24 °C
